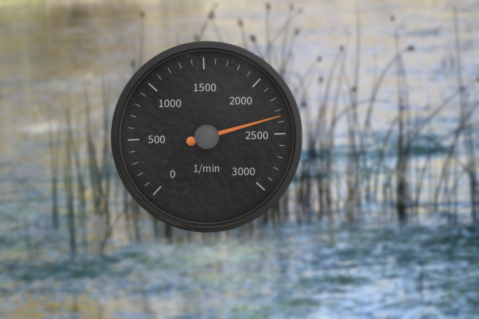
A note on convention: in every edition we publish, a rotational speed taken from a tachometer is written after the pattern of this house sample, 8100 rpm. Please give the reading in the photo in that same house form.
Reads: 2350 rpm
